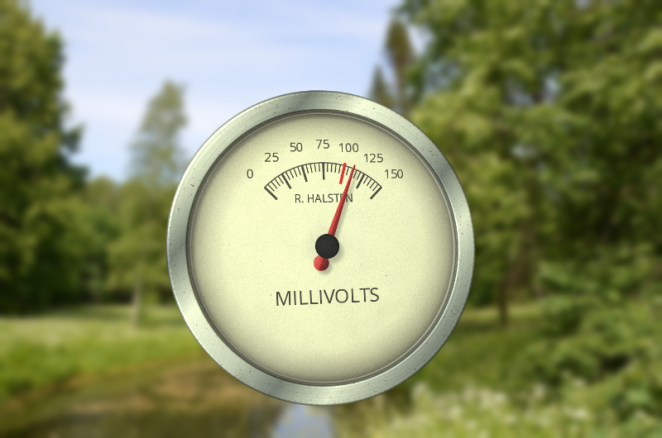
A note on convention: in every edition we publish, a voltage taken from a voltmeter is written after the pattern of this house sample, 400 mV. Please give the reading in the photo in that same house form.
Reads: 110 mV
